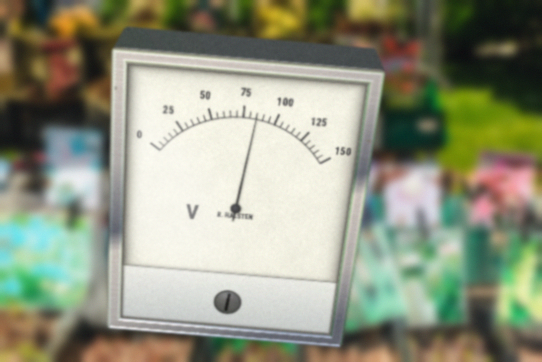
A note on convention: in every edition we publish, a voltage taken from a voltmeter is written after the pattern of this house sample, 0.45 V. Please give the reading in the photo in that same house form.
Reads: 85 V
